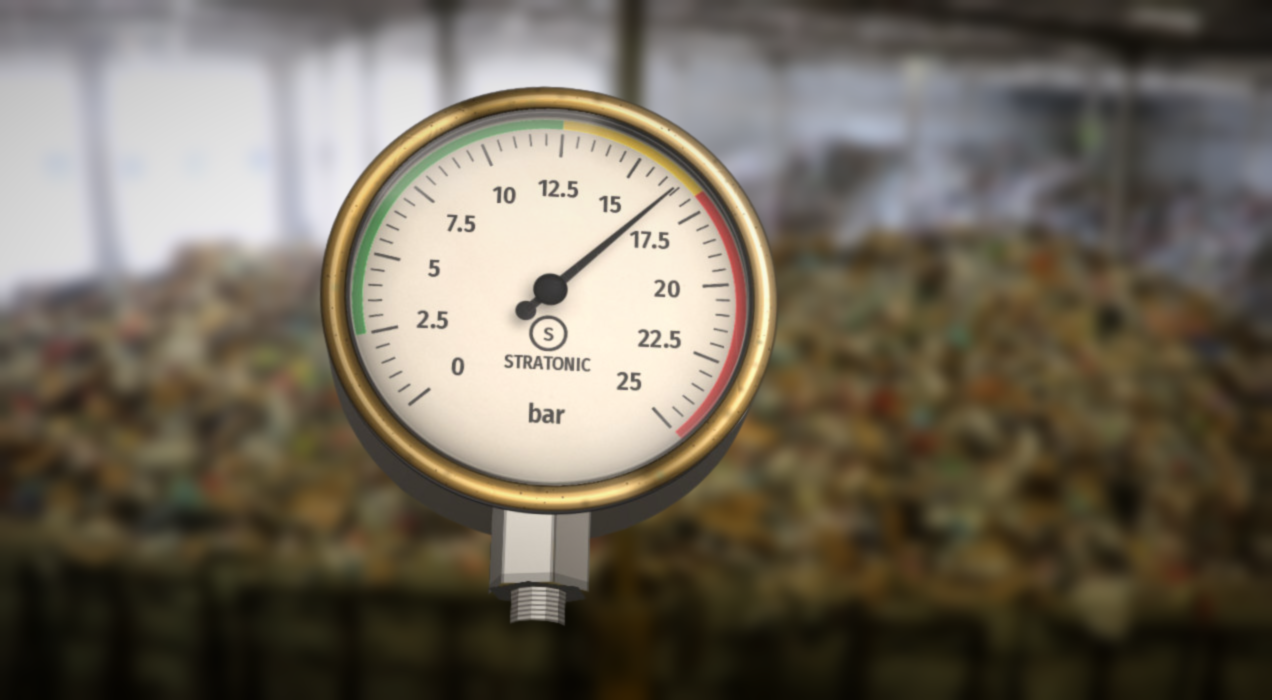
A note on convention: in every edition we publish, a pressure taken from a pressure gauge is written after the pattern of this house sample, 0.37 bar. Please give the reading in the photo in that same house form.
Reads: 16.5 bar
